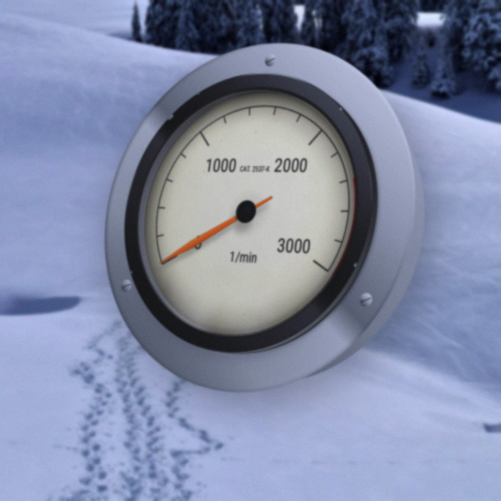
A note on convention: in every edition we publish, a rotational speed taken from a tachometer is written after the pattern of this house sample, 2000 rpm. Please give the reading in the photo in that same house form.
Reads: 0 rpm
